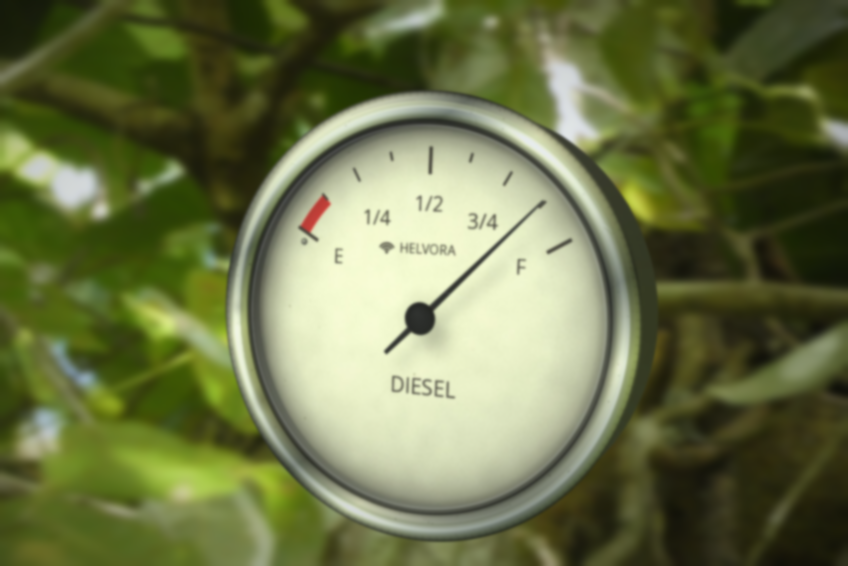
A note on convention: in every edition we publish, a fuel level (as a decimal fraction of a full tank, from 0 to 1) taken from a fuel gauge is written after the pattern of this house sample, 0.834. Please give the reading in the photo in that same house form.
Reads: 0.875
